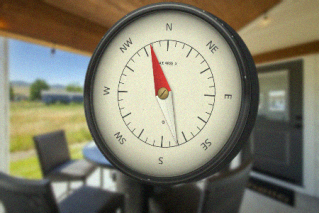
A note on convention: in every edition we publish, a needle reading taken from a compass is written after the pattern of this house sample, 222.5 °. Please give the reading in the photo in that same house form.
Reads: 340 °
